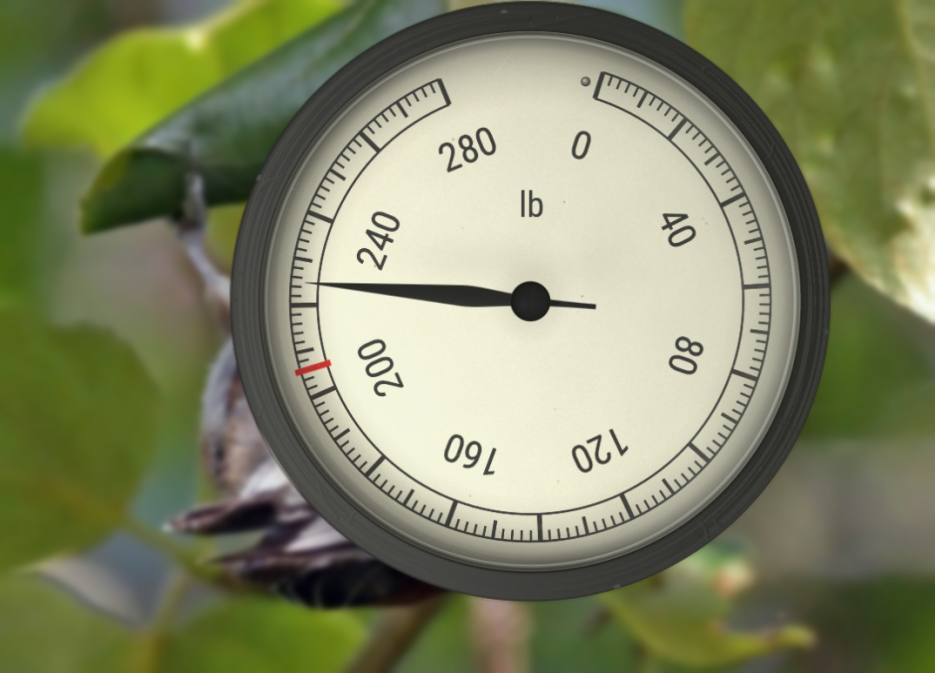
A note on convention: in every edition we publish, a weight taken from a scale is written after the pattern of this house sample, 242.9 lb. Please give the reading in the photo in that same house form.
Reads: 225 lb
